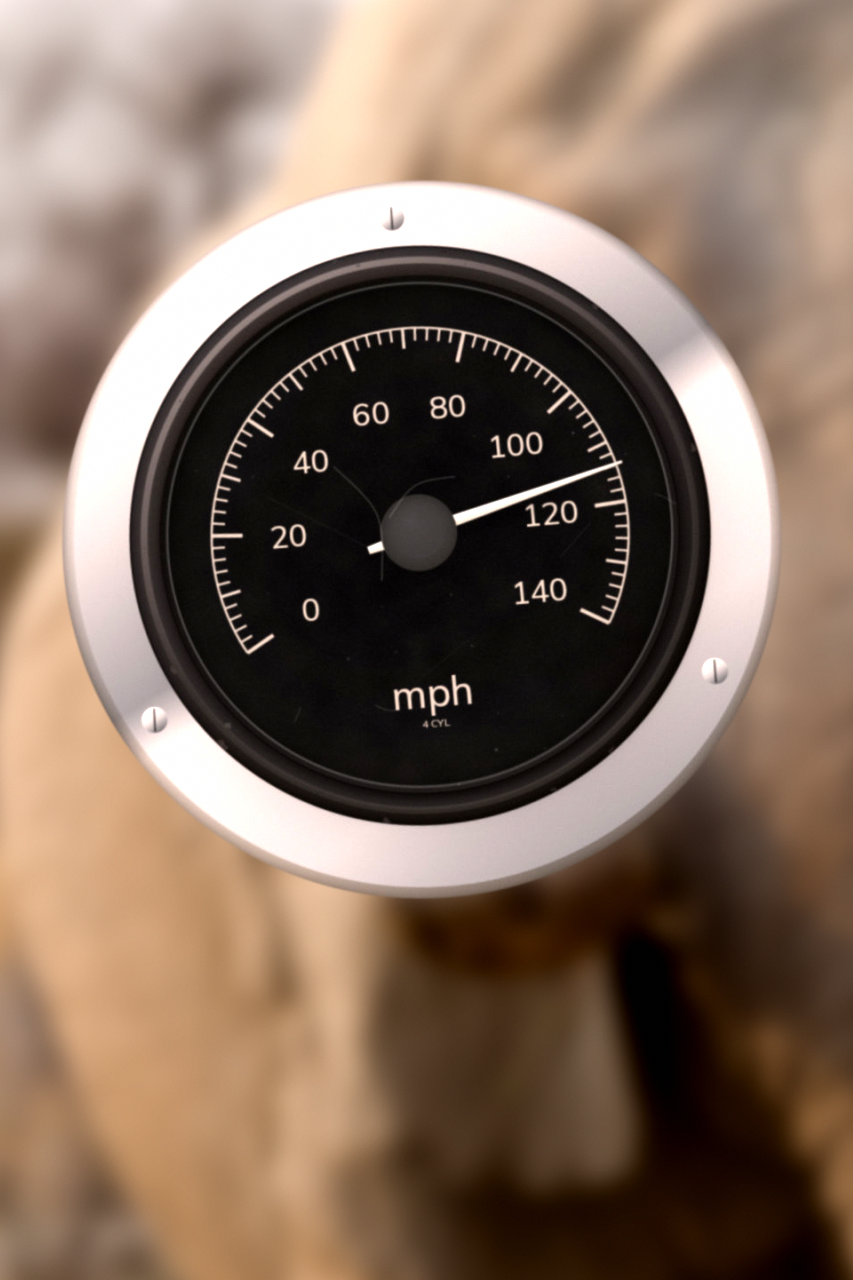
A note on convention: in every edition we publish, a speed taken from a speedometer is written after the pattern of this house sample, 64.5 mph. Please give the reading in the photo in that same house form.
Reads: 114 mph
